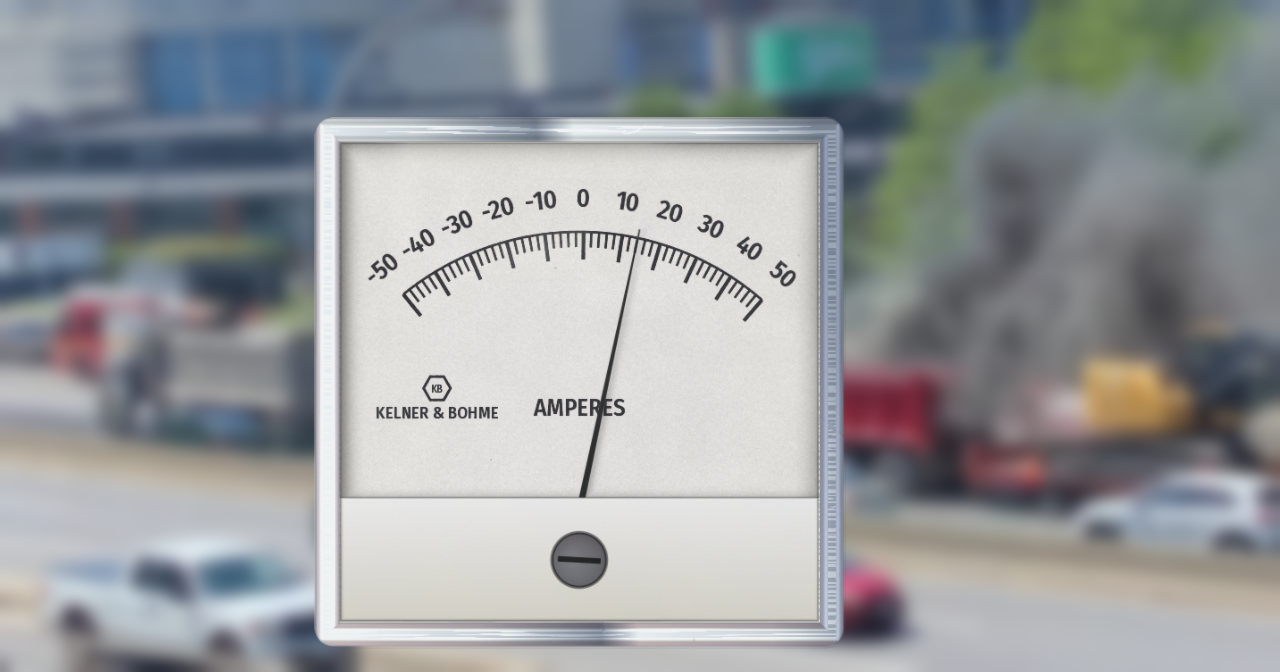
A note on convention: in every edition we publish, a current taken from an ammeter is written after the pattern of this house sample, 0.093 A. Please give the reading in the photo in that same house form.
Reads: 14 A
